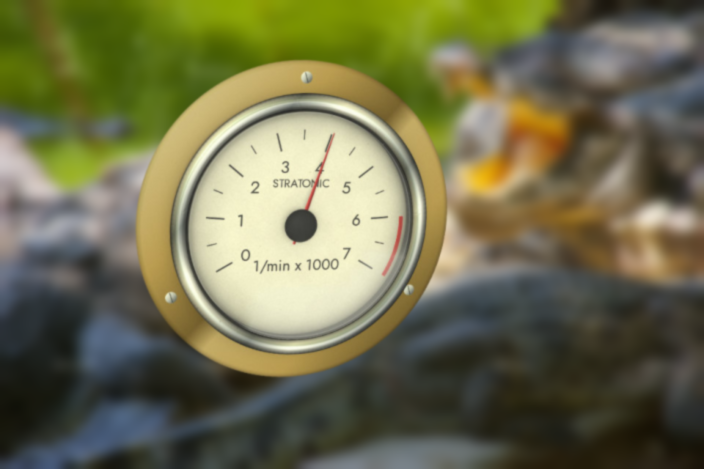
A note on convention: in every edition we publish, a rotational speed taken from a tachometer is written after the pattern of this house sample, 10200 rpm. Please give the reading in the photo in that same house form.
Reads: 4000 rpm
